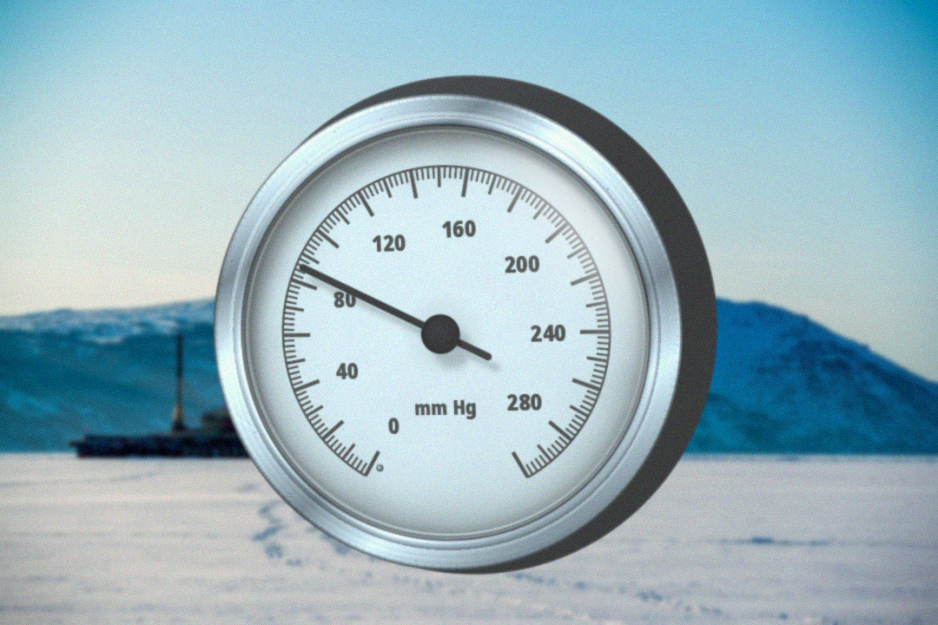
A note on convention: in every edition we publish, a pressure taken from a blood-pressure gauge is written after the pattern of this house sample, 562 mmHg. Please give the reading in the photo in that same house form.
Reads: 86 mmHg
